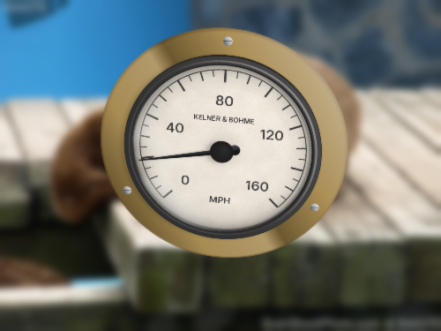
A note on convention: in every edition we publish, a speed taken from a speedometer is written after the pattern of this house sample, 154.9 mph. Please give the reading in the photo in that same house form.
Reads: 20 mph
